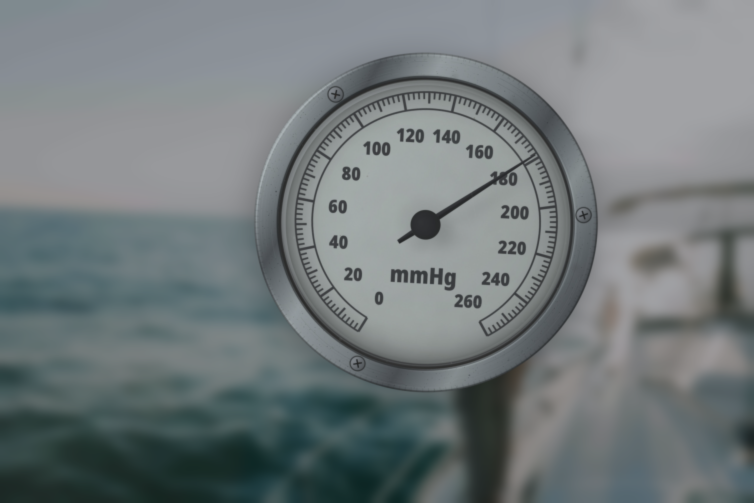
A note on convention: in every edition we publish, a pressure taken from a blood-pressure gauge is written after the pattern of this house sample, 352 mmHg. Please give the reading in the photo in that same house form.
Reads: 178 mmHg
